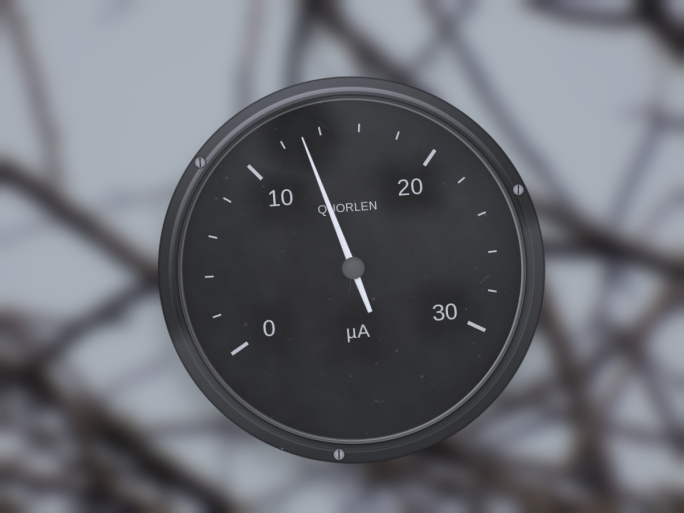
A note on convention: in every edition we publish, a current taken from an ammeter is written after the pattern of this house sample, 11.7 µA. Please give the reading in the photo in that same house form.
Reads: 13 µA
